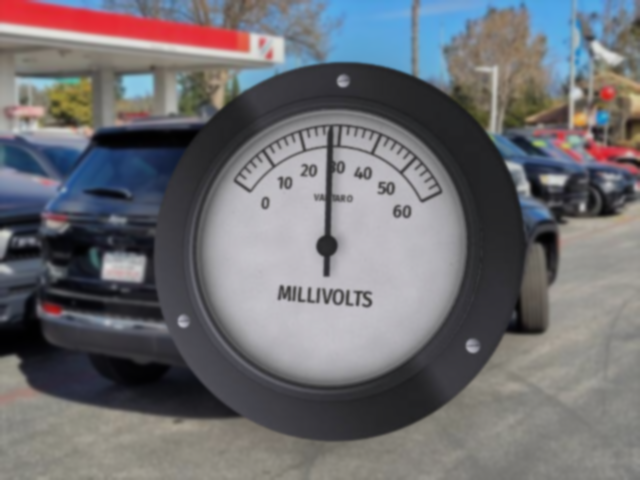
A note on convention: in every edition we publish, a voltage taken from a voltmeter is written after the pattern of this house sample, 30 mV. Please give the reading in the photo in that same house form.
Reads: 28 mV
